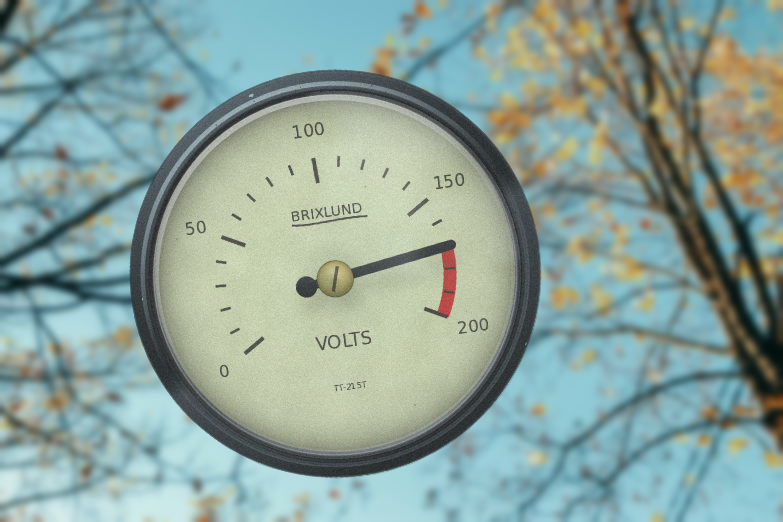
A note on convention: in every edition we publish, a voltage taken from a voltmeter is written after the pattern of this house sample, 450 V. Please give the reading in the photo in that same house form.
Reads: 170 V
